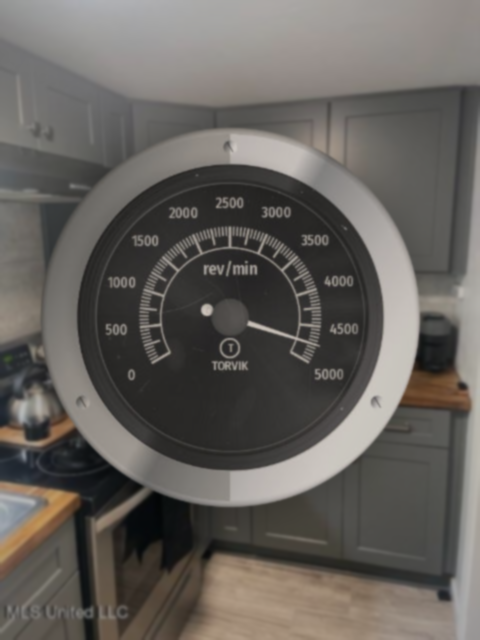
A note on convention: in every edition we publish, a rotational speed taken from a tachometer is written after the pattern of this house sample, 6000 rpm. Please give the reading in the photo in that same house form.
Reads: 4750 rpm
